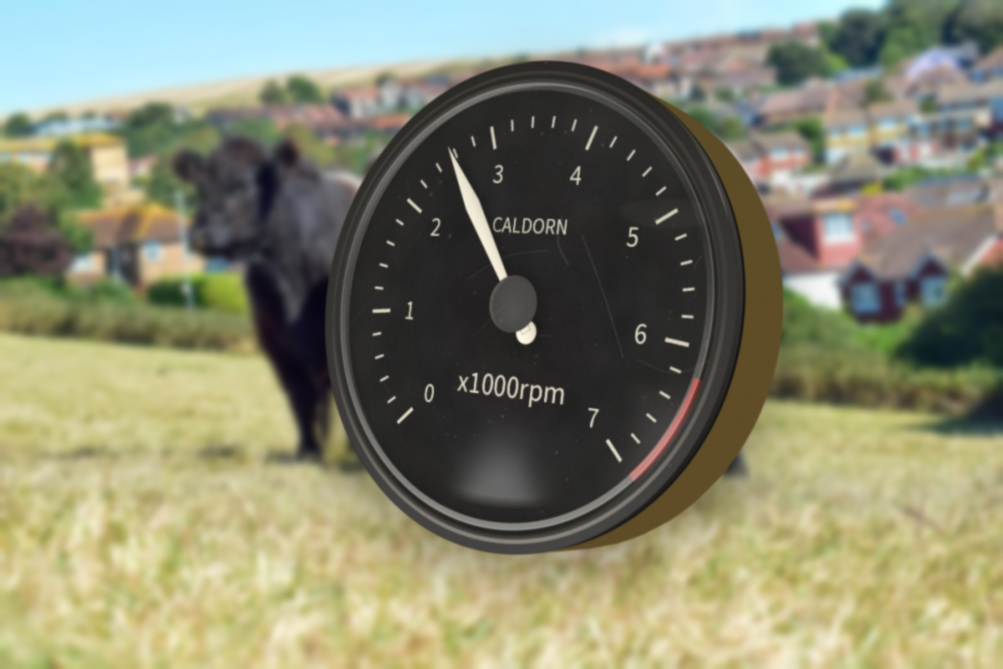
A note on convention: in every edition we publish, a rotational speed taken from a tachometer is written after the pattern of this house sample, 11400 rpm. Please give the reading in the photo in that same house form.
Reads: 2600 rpm
